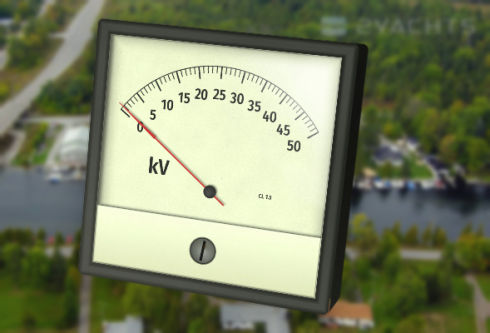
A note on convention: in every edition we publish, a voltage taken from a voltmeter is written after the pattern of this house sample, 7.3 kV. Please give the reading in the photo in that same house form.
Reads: 1 kV
